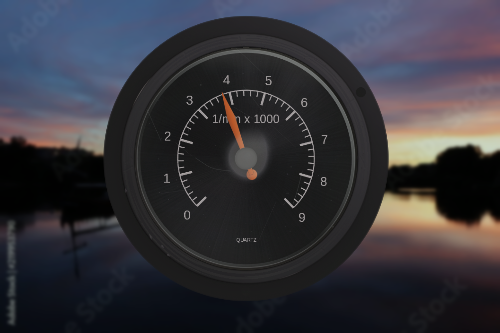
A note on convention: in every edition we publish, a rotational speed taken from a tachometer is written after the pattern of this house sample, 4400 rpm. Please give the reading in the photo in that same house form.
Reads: 3800 rpm
